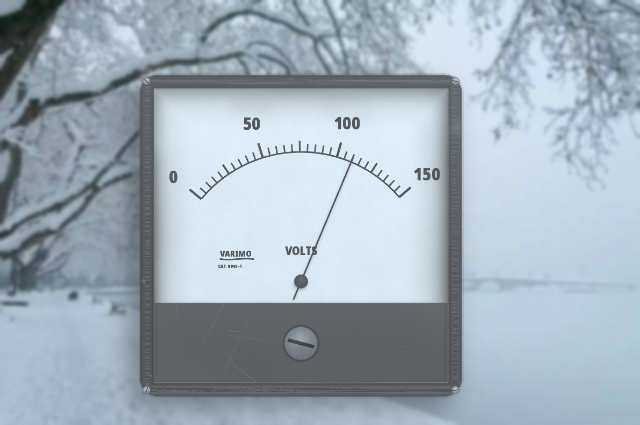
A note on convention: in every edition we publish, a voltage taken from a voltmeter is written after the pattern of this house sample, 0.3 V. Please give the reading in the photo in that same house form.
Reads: 110 V
